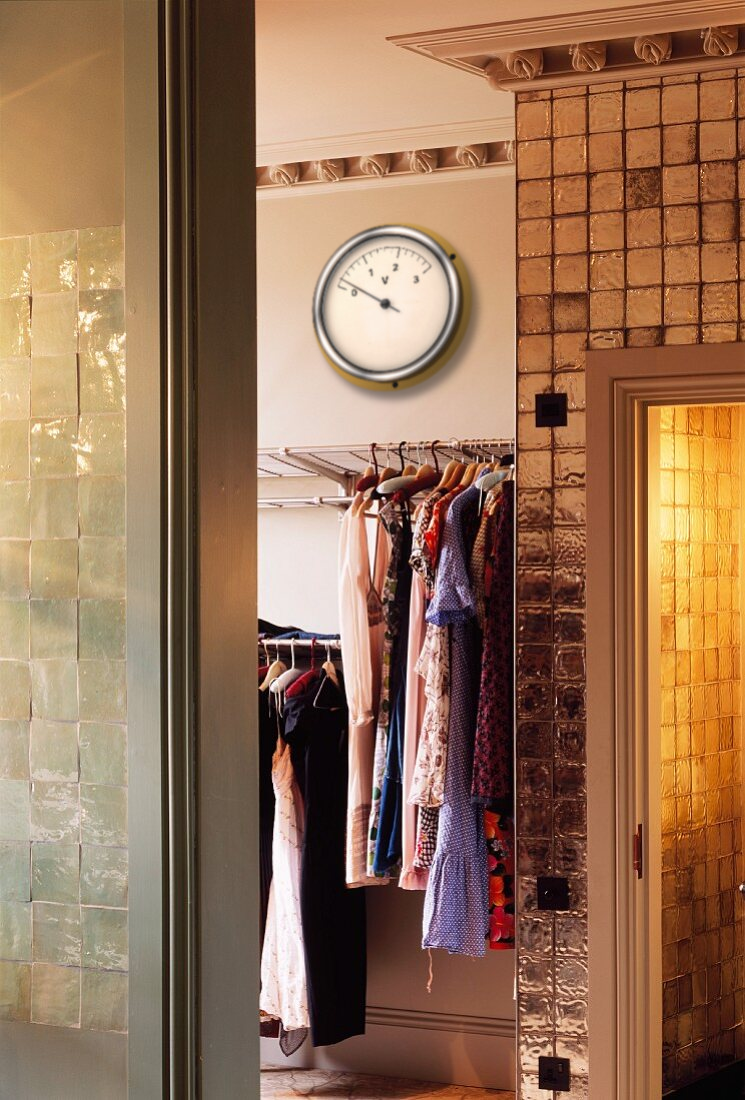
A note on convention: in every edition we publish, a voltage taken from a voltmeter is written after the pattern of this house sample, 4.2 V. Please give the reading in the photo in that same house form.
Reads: 0.2 V
